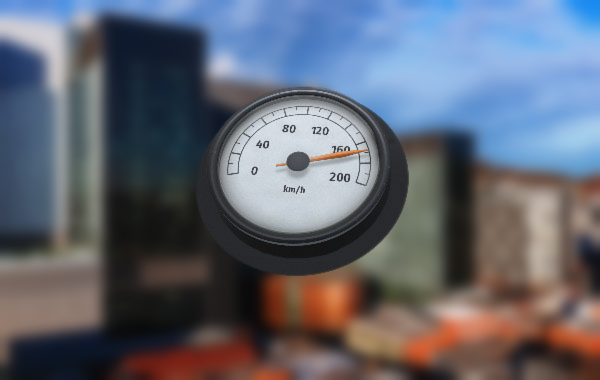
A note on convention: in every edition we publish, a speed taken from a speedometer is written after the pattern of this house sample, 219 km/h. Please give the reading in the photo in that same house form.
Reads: 170 km/h
